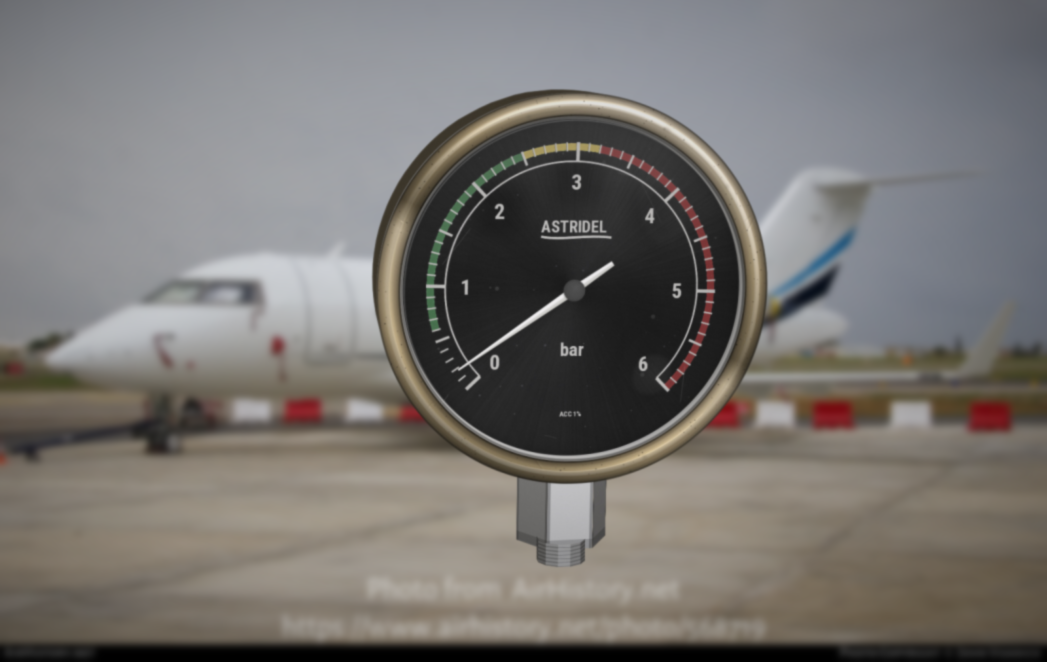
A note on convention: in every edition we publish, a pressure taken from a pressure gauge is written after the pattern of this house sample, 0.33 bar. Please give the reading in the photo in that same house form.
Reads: 0.2 bar
